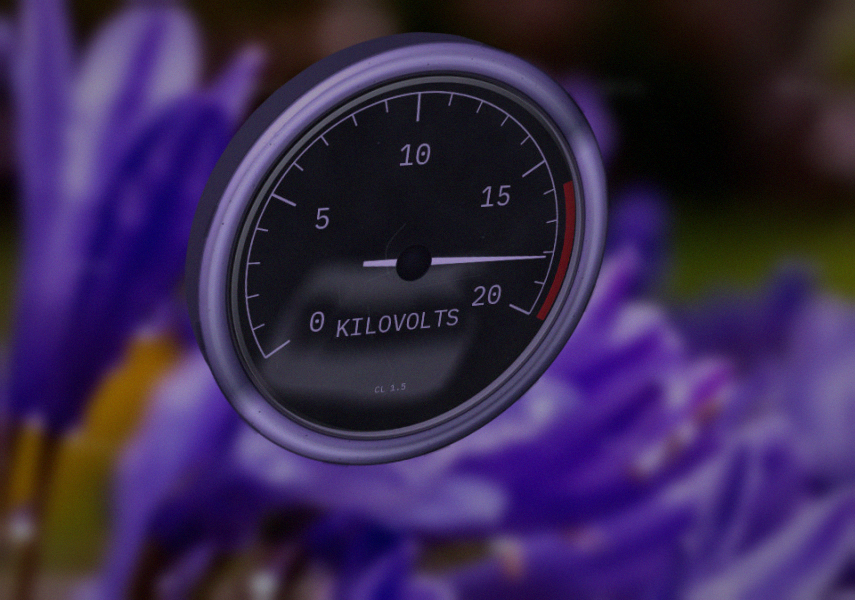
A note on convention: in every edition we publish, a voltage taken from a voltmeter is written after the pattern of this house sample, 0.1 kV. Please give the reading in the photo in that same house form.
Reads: 18 kV
